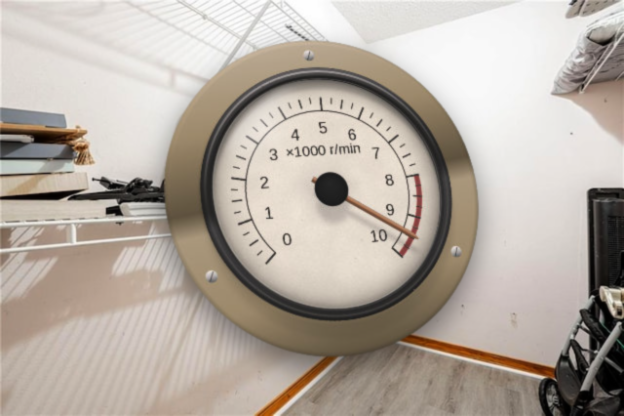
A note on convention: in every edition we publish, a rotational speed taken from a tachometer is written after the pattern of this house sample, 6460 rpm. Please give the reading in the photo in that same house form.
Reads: 9500 rpm
